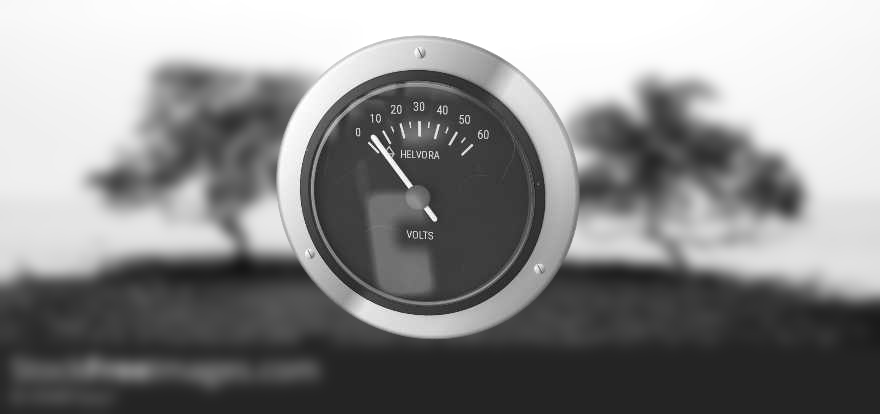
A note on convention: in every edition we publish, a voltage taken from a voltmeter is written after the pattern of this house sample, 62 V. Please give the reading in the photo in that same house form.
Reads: 5 V
